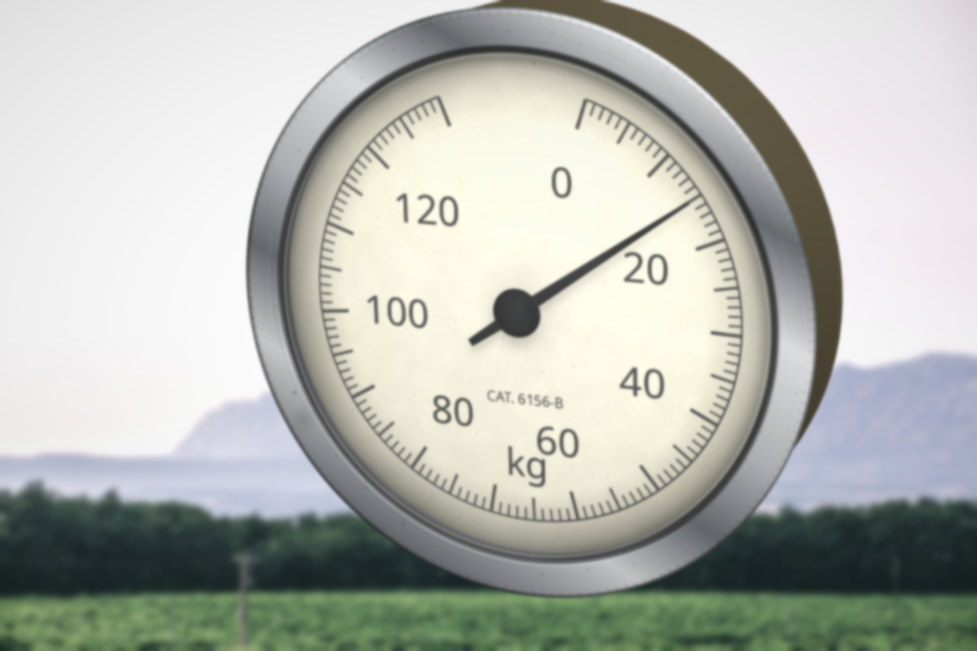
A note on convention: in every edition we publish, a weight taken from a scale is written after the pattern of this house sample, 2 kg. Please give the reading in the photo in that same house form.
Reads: 15 kg
